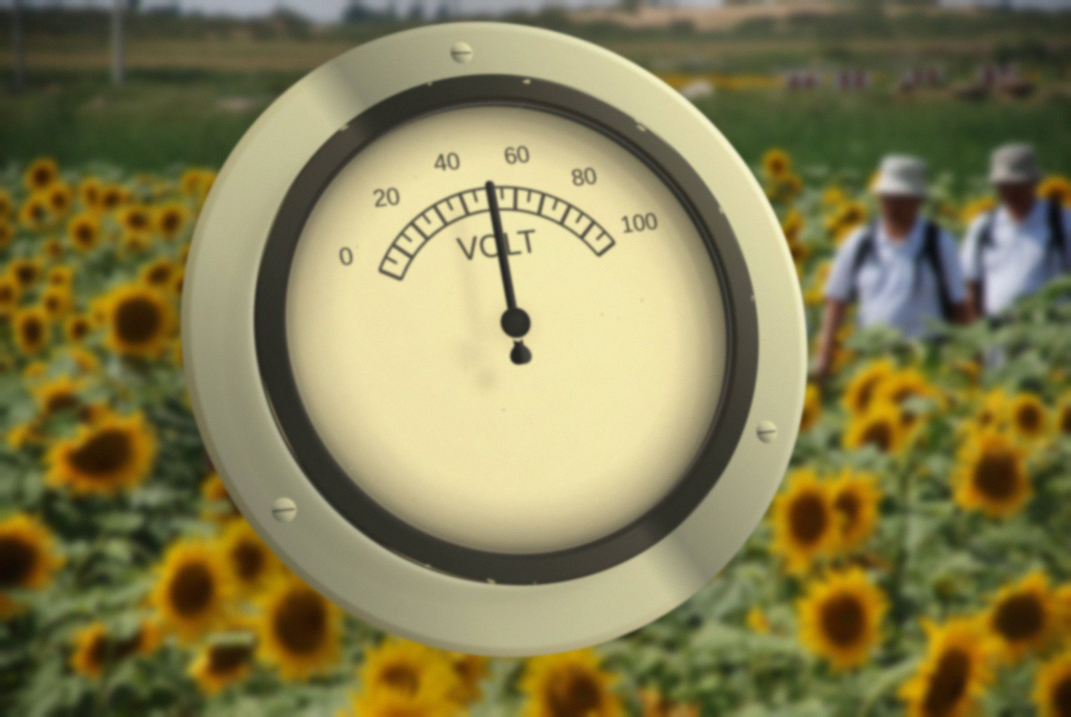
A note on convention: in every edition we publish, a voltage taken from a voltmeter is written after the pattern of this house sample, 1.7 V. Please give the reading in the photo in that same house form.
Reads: 50 V
